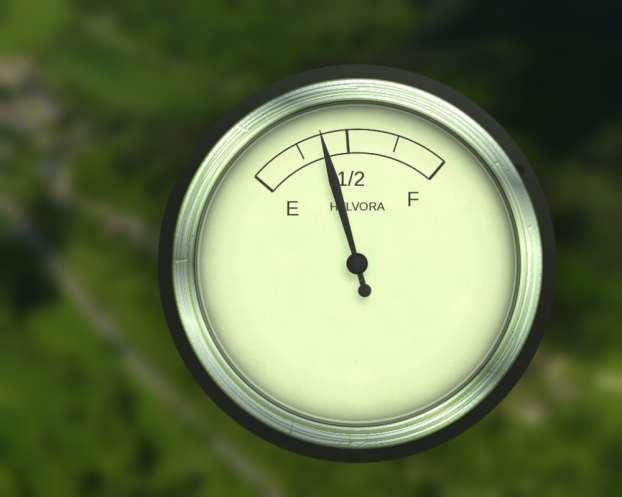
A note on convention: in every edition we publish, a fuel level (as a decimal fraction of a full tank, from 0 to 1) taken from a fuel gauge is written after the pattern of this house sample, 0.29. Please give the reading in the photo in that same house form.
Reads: 0.375
